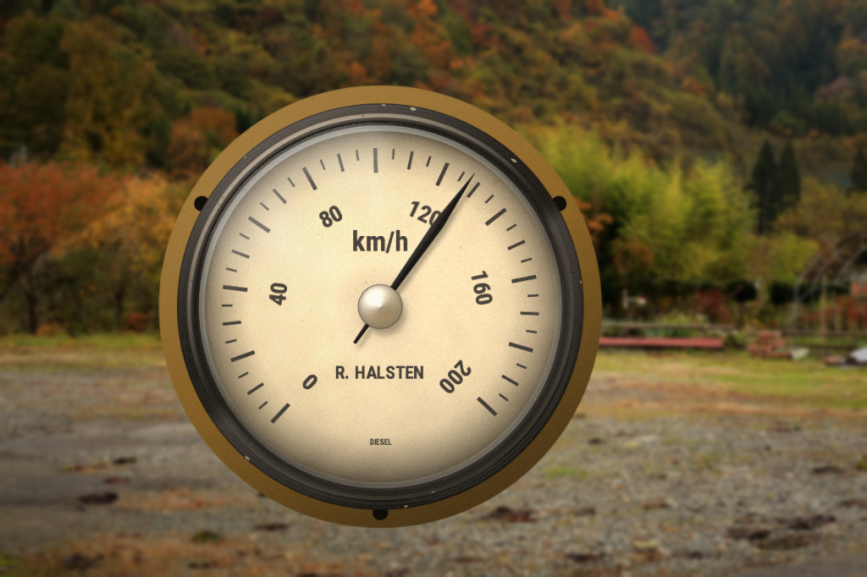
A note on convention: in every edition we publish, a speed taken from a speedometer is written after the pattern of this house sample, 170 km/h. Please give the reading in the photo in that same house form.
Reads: 127.5 km/h
